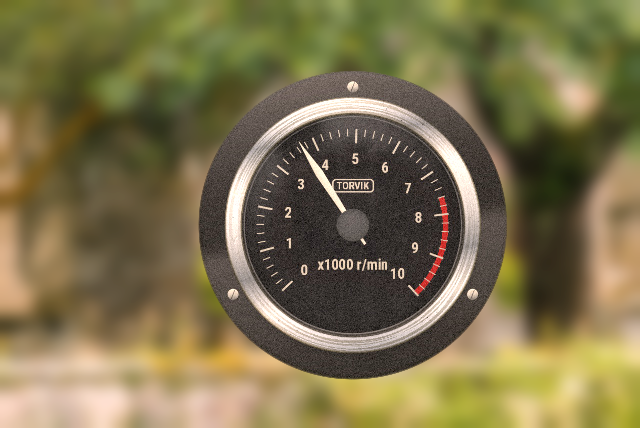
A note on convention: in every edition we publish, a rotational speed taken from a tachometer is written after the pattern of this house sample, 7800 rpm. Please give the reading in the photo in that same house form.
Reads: 3700 rpm
